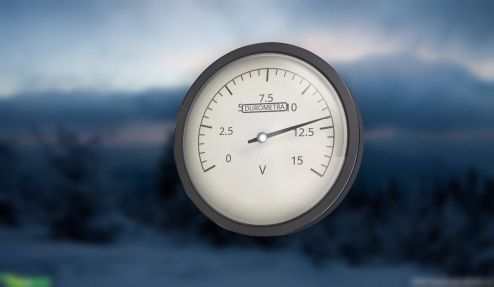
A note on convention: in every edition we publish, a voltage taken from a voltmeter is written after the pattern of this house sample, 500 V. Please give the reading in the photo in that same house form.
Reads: 12 V
